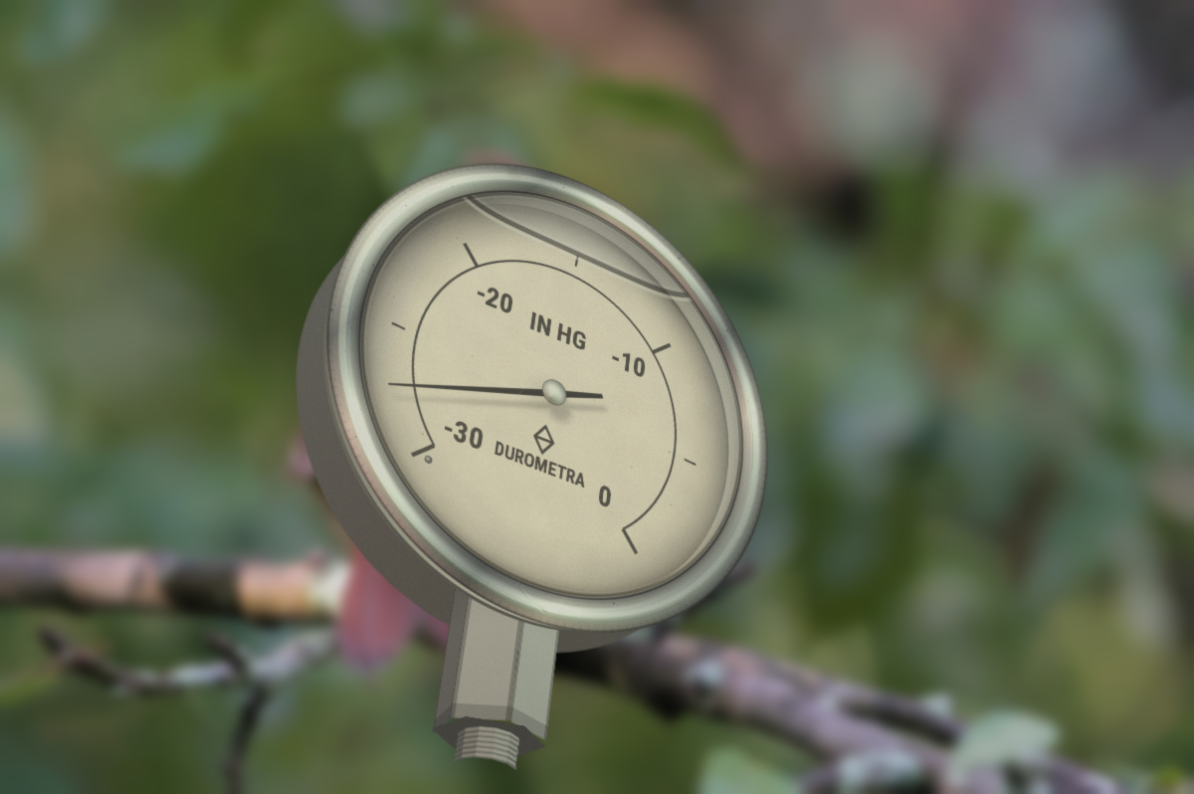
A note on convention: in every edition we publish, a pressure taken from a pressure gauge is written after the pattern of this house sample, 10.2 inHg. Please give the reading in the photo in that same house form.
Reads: -27.5 inHg
